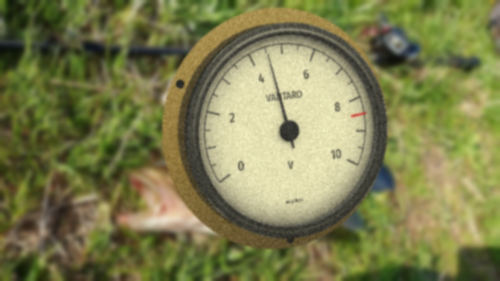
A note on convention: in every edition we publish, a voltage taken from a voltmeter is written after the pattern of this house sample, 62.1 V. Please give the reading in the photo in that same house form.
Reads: 4.5 V
